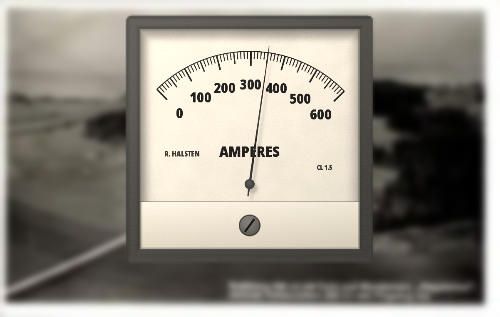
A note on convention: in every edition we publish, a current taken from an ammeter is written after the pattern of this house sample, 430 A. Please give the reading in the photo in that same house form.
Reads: 350 A
